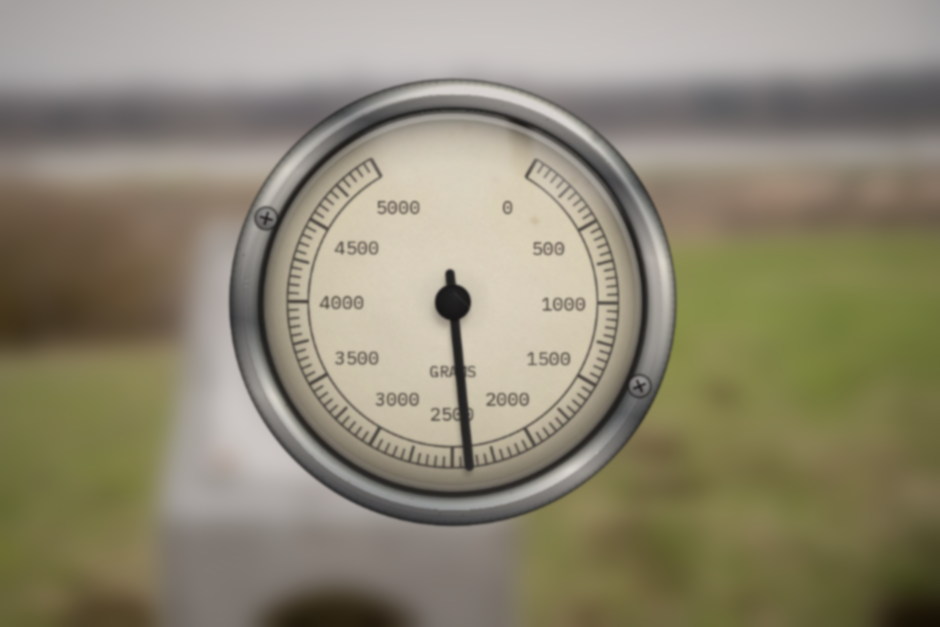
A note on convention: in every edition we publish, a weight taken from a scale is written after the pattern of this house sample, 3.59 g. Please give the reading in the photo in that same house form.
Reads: 2400 g
